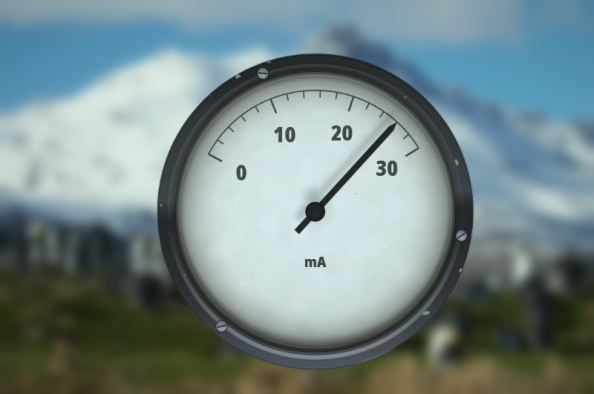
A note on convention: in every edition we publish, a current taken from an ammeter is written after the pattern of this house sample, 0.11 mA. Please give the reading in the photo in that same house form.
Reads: 26 mA
